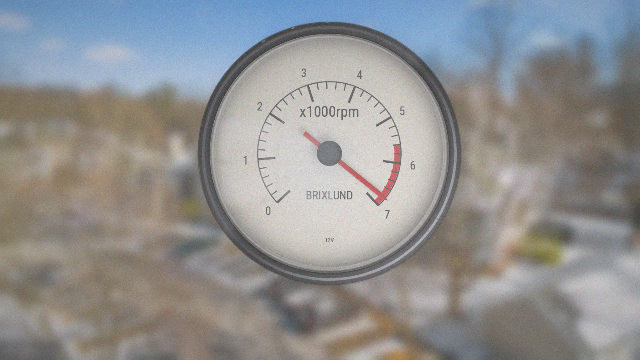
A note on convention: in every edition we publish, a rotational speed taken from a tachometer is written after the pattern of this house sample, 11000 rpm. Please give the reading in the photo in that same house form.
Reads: 6800 rpm
